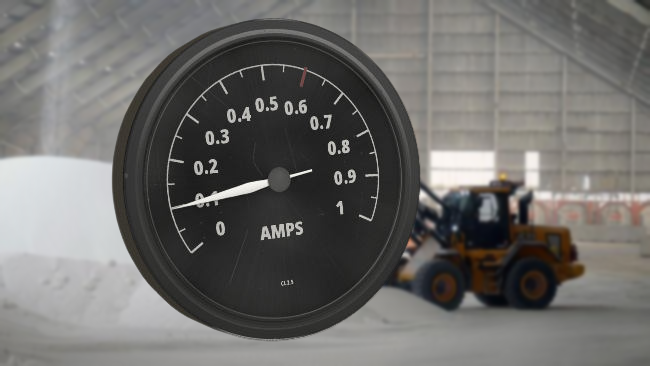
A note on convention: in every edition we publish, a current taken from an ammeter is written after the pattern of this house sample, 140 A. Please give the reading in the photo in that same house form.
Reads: 0.1 A
